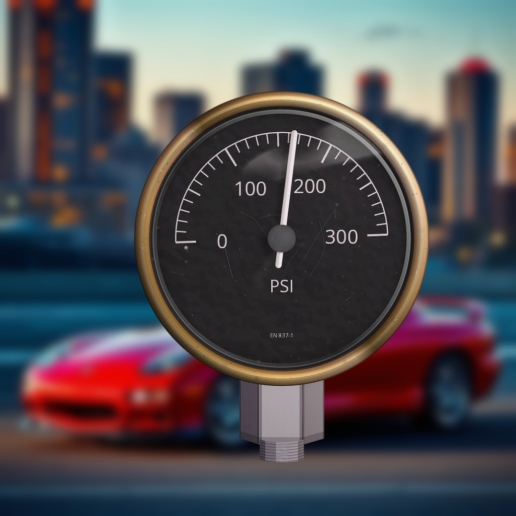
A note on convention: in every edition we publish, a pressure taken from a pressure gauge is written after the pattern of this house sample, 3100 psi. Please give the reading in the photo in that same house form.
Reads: 165 psi
